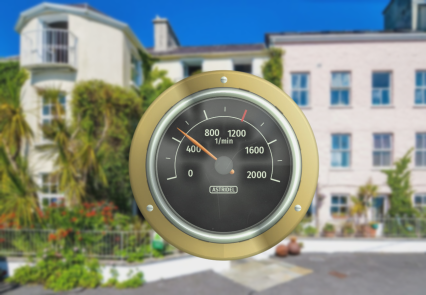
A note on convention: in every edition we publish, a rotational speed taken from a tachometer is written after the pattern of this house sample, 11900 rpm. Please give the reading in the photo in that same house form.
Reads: 500 rpm
